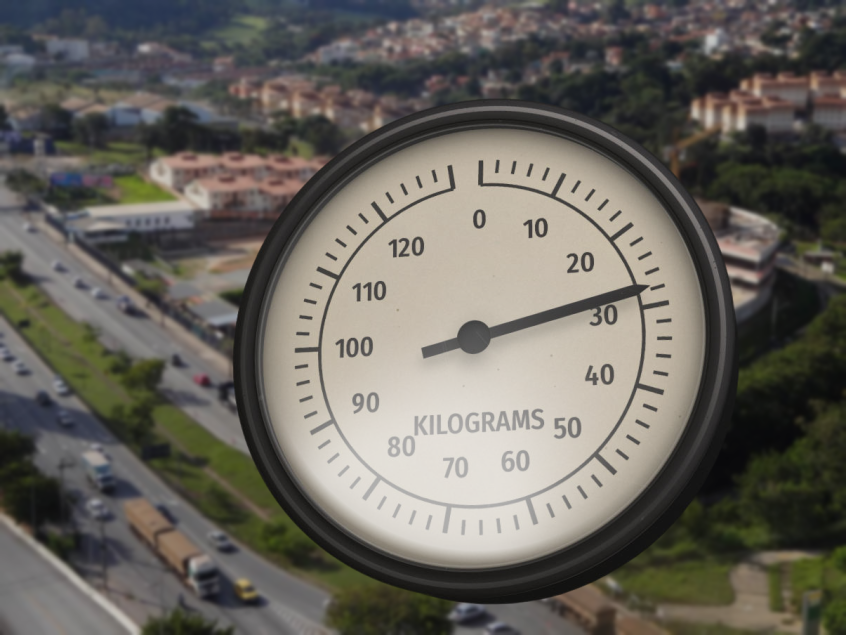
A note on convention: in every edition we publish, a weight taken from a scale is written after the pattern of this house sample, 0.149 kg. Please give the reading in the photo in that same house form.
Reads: 28 kg
